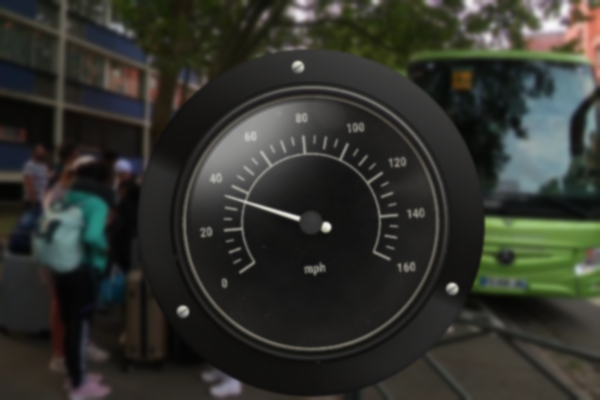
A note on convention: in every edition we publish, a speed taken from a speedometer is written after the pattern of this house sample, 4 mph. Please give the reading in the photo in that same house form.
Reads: 35 mph
